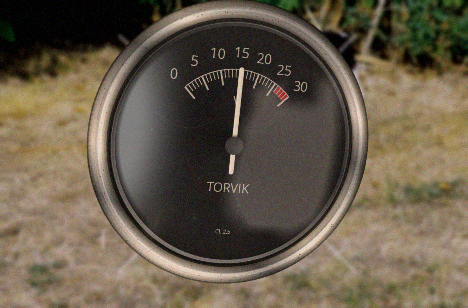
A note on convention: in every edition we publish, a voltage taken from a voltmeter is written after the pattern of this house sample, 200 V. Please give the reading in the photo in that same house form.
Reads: 15 V
